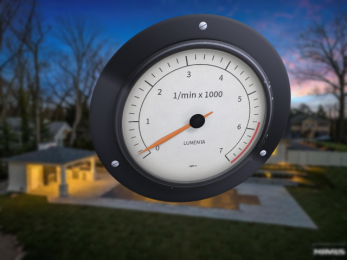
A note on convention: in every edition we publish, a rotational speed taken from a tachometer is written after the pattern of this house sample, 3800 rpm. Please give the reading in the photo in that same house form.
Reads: 200 rpm
